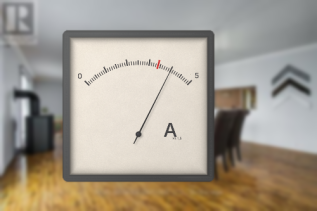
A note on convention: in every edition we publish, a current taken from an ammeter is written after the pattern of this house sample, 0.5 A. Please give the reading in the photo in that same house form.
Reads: 4 A
